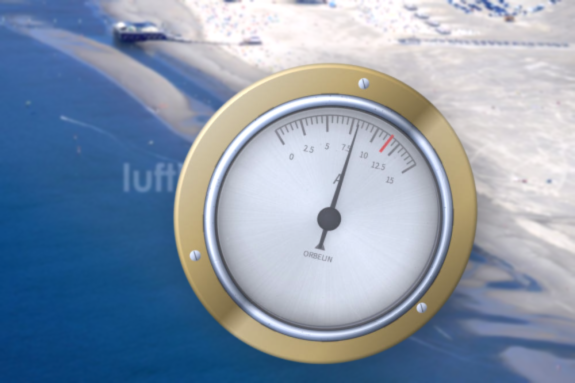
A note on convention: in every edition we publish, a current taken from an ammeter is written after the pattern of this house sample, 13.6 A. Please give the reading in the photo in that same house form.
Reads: 8 A
